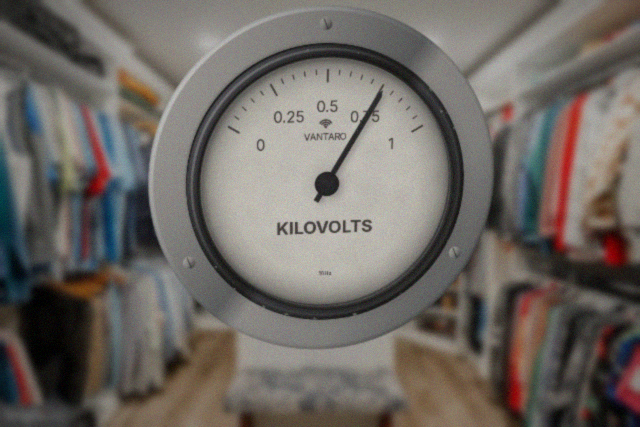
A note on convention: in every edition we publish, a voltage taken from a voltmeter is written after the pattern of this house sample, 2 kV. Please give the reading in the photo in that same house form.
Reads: 0.75 kV
